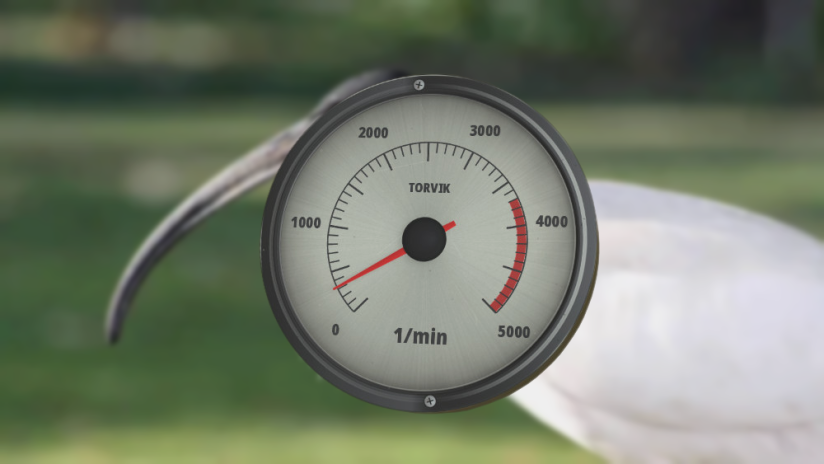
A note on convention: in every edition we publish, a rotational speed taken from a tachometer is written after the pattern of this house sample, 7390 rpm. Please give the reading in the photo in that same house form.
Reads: 300 rpm
